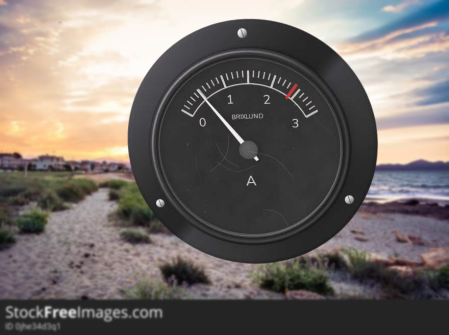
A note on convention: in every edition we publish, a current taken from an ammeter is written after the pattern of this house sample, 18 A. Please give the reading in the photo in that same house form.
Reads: 0.5 A
